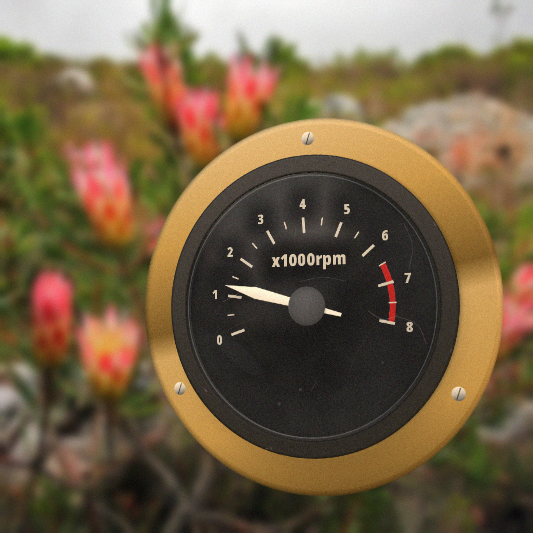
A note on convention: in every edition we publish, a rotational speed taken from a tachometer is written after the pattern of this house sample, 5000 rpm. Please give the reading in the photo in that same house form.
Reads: 1250 rpm
